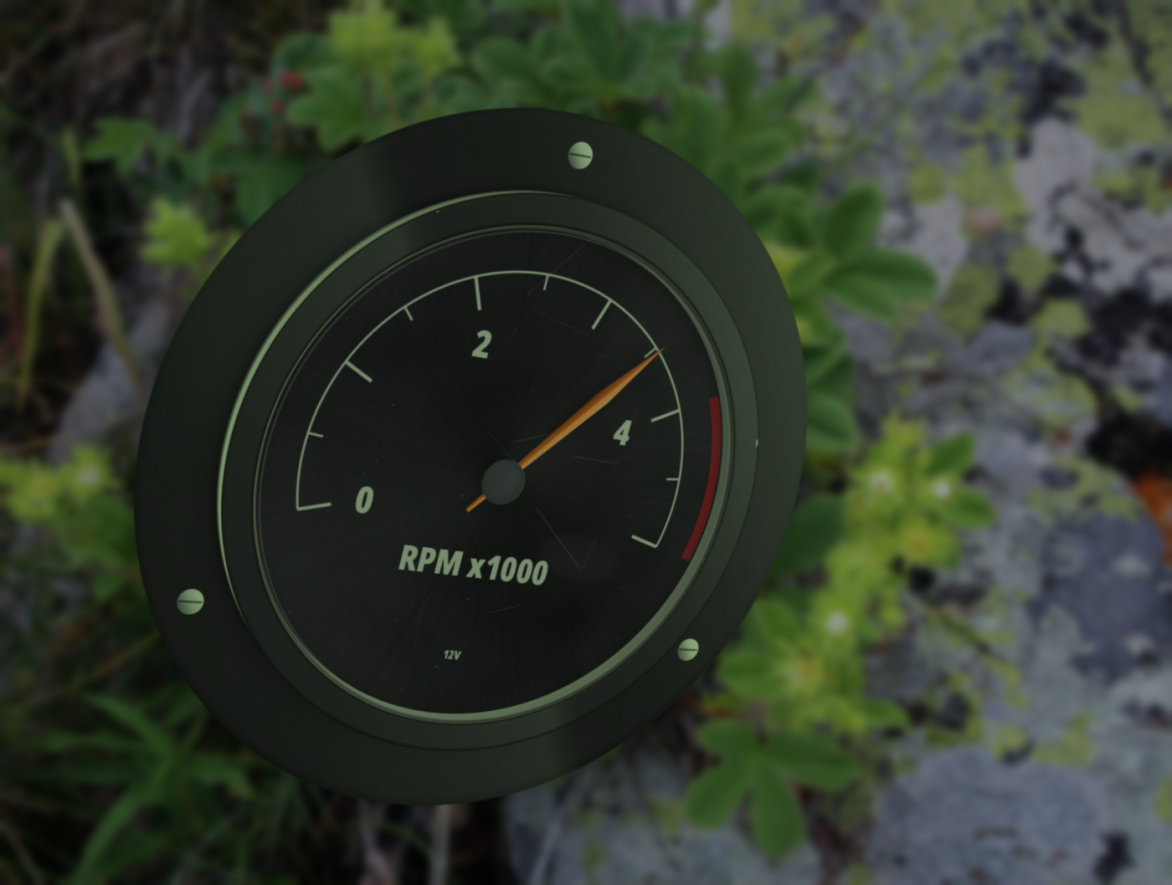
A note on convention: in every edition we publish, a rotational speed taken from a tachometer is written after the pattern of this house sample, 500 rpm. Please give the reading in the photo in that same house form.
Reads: 3500 rpm
